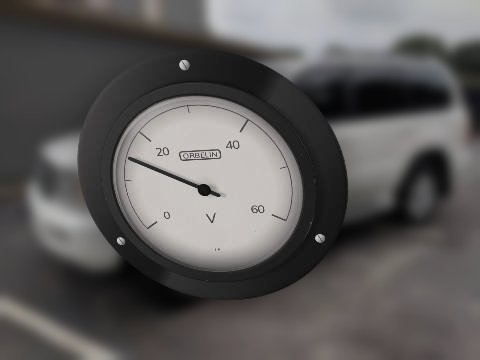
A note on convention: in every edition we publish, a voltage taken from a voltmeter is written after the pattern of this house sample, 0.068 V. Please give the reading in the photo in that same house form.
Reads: 15 V
